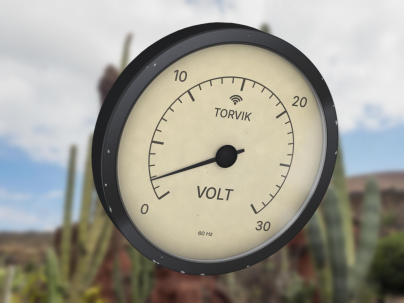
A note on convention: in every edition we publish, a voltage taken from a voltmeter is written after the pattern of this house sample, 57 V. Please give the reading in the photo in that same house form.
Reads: 2 V
